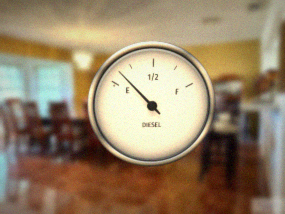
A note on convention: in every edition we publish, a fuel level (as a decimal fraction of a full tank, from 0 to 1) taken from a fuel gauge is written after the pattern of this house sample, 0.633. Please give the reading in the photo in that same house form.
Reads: 0.125
